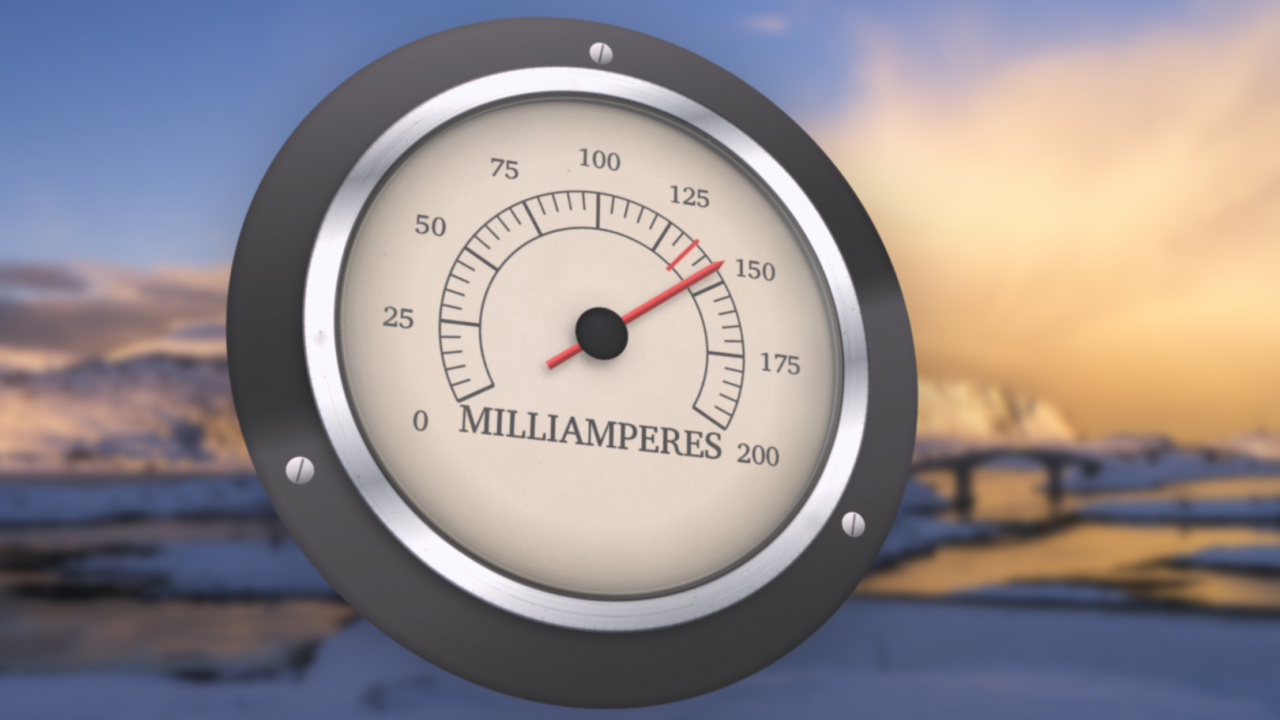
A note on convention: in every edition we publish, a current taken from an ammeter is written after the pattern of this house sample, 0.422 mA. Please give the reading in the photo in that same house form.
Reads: 145 mA
